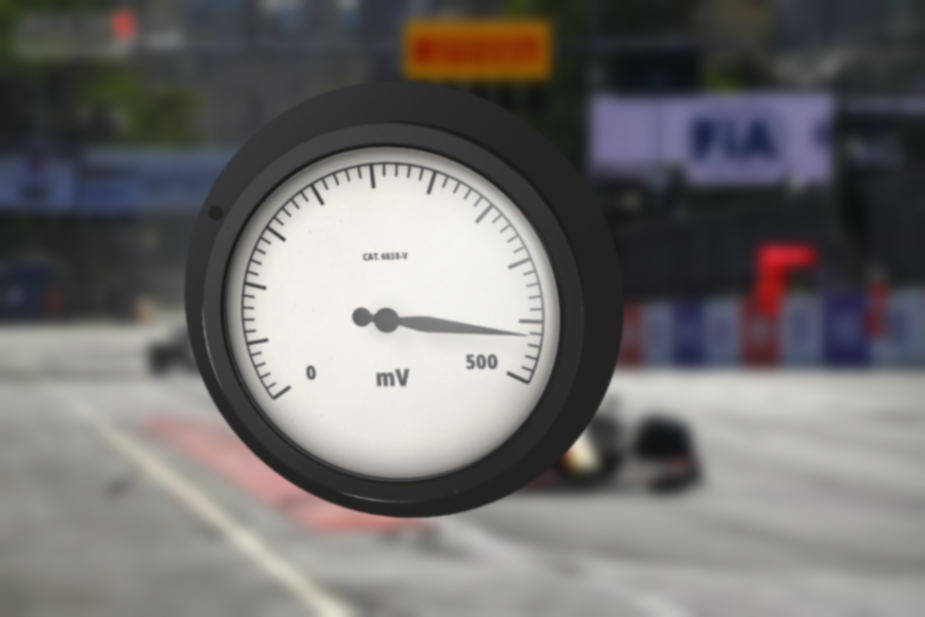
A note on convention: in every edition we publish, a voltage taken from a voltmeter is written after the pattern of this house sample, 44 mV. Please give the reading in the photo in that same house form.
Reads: 460 mV
